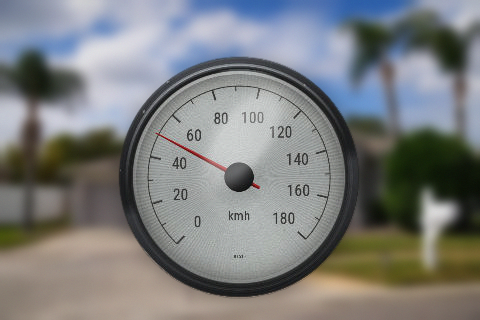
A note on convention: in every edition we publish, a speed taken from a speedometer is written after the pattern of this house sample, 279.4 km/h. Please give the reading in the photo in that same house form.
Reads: 50 km/h
